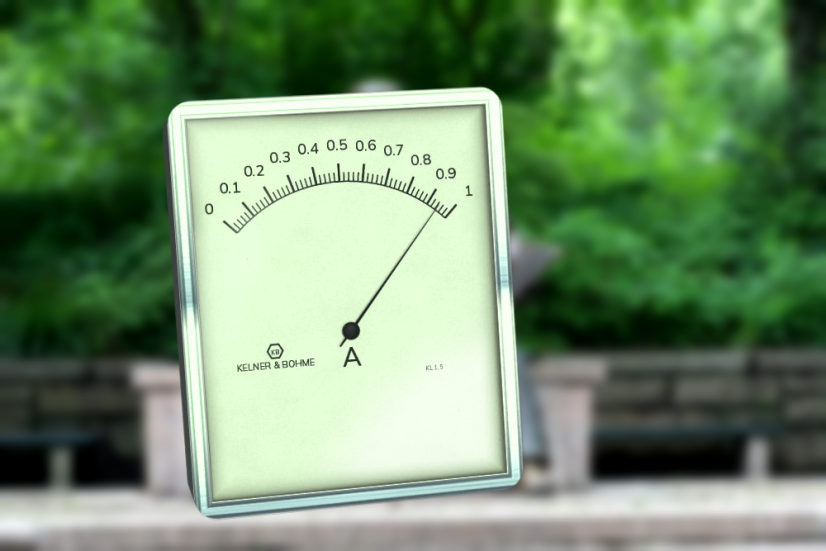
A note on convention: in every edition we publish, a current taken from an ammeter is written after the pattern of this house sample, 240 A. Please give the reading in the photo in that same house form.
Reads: 0.94 A
